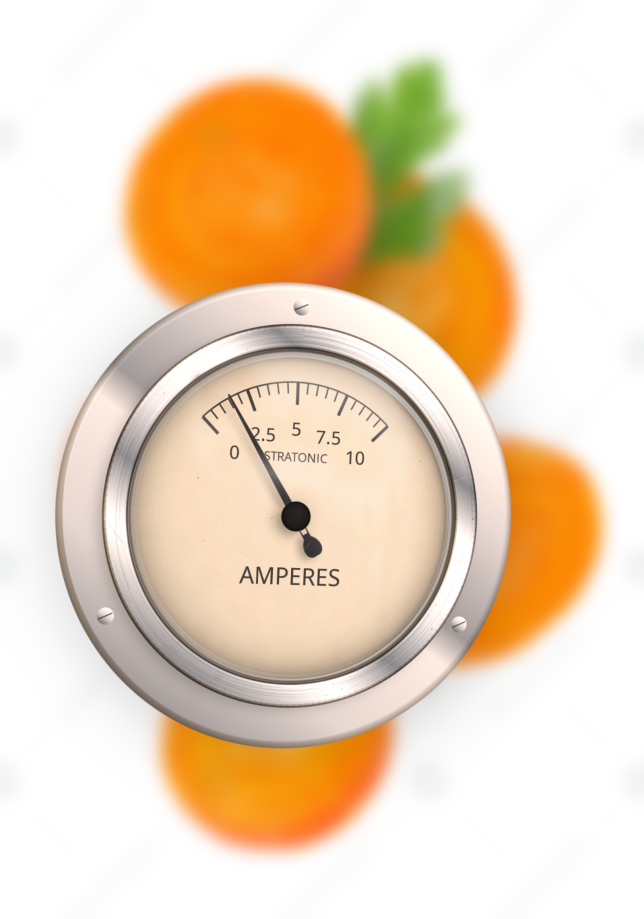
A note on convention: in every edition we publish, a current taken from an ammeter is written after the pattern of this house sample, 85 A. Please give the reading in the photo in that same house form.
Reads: 1.5 A
